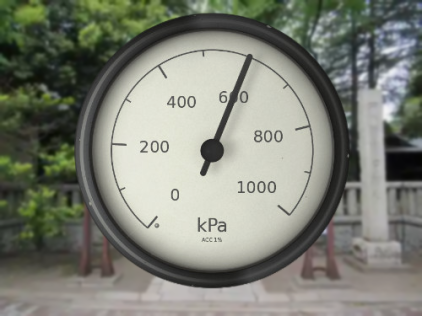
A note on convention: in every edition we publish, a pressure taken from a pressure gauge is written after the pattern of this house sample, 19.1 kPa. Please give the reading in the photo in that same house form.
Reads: 600 kPa
